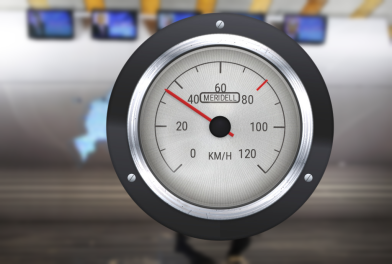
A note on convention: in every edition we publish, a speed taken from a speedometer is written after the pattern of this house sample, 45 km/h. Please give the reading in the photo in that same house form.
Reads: 35 km/h
